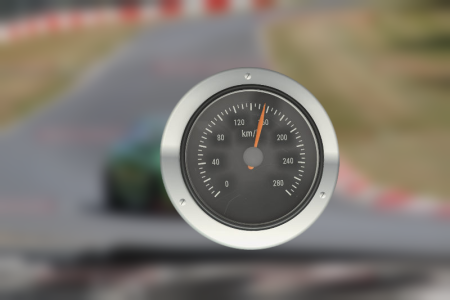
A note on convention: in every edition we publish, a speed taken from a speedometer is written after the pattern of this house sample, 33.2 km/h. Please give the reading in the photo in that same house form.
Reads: 155 km/h
